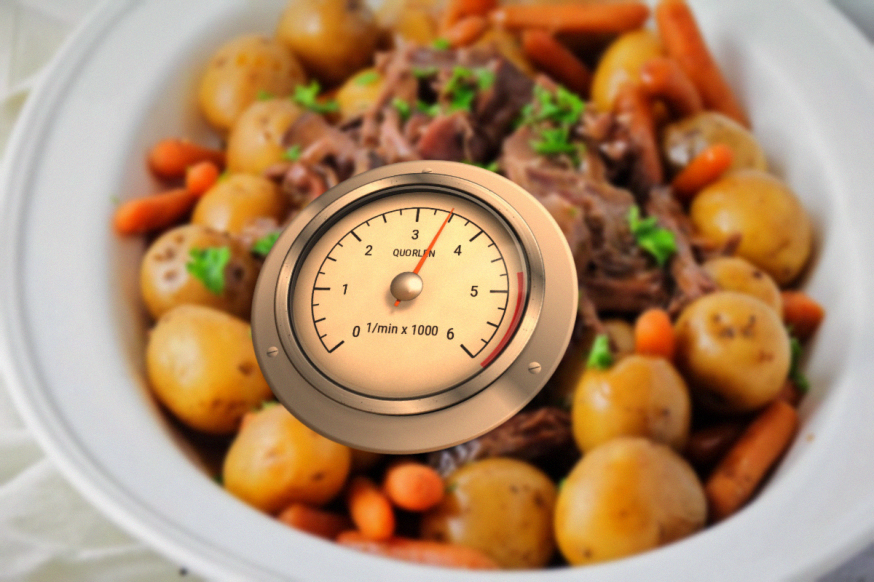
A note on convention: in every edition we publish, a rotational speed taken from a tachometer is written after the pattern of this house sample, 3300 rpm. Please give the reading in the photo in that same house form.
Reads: 3500 rpm
